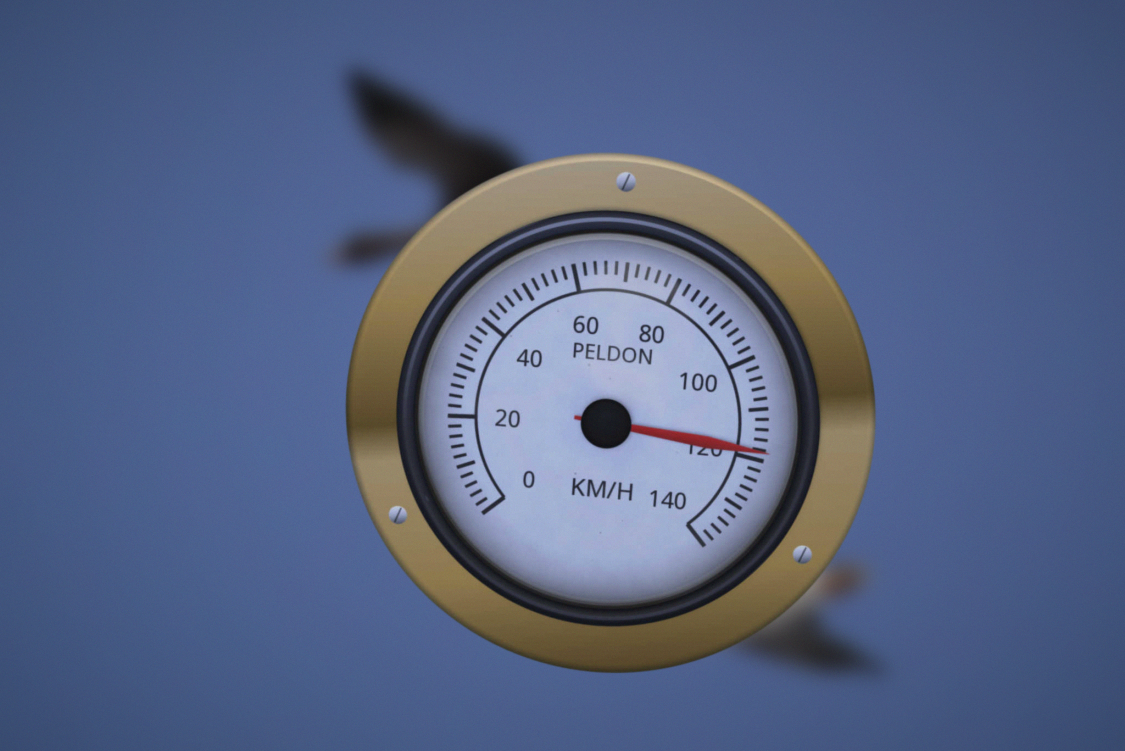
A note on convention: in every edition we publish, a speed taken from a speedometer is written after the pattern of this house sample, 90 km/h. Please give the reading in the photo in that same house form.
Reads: 118 km/h
